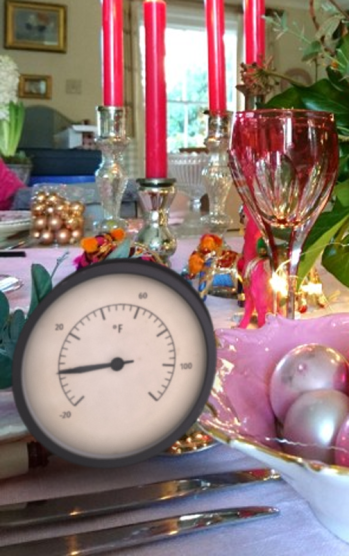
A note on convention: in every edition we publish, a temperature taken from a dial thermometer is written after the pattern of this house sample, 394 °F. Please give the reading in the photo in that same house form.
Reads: 0 °F
